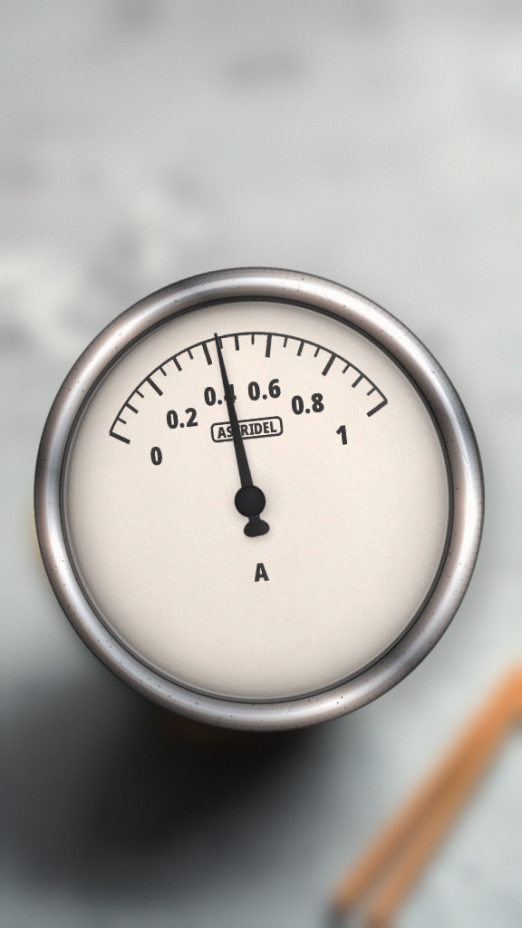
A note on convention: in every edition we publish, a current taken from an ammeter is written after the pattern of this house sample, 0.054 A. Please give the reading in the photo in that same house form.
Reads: 0.45 A
